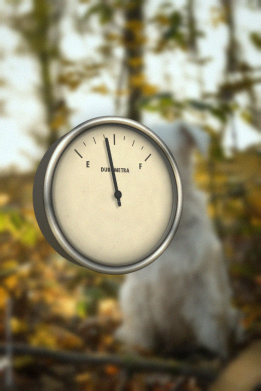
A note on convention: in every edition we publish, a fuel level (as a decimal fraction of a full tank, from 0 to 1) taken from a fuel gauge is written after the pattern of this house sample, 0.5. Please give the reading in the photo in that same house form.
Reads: 0.375
